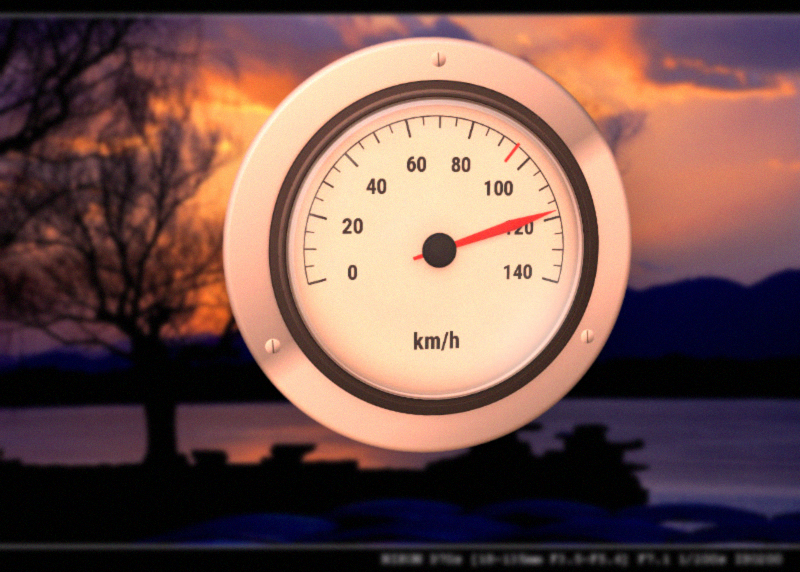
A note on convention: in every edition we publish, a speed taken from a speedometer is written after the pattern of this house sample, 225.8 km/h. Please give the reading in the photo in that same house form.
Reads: 117.5 km/h
